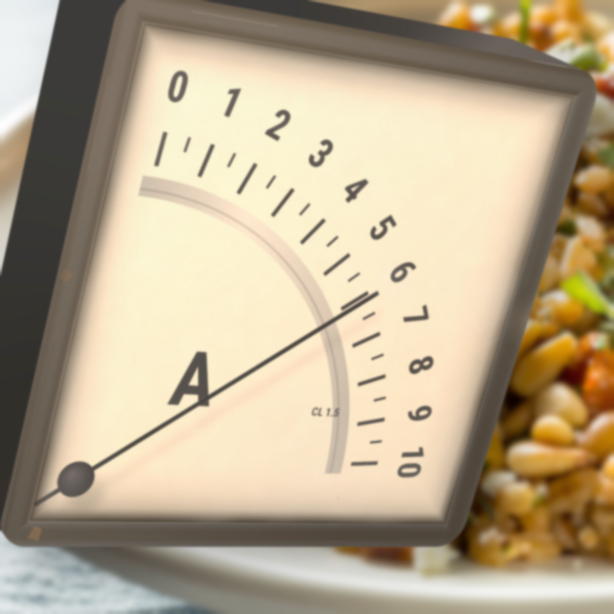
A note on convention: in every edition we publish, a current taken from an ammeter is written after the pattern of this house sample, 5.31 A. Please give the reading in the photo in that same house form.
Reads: 6 A
